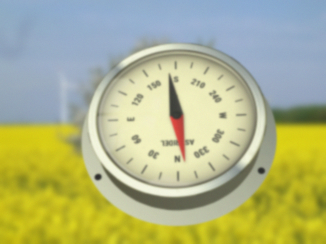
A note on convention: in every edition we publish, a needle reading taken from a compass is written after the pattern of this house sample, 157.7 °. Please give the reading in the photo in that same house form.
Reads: 352.5 °
